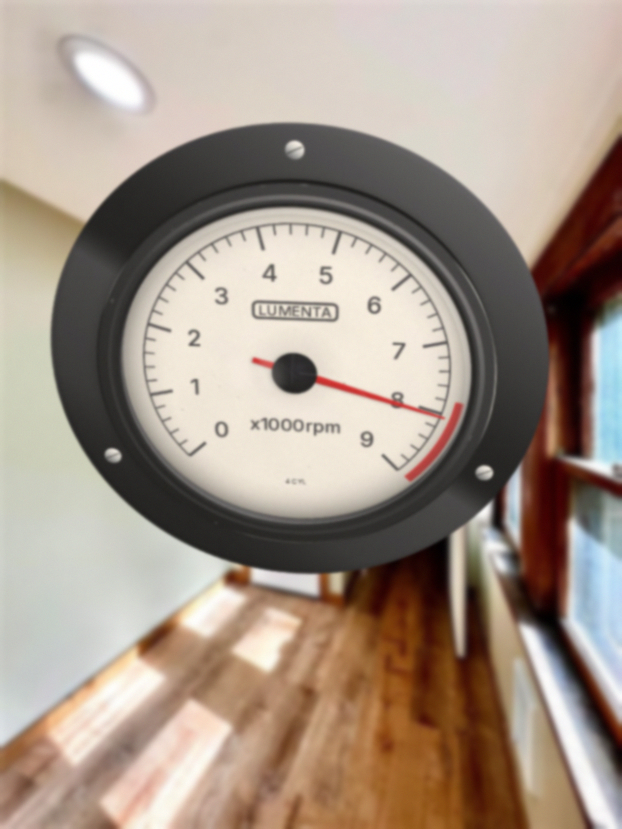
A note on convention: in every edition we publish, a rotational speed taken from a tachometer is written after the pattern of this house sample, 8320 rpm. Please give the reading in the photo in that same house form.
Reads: 8000 rpm
